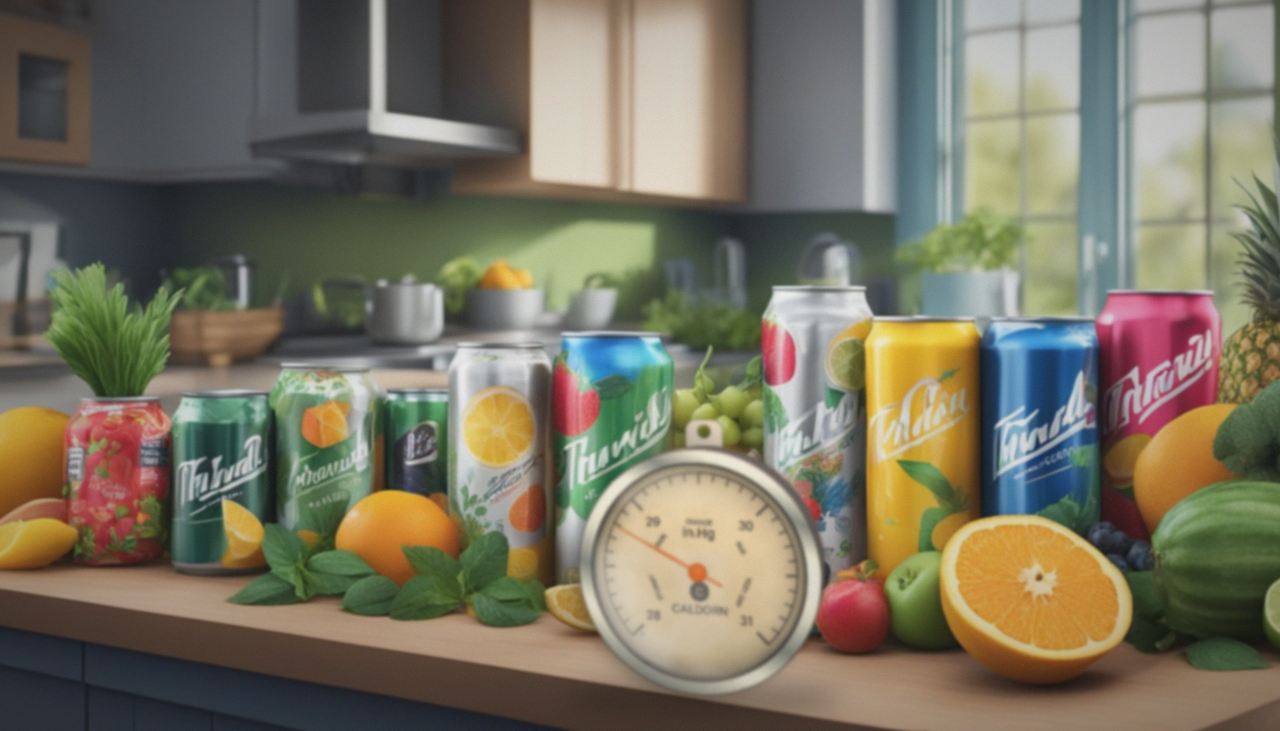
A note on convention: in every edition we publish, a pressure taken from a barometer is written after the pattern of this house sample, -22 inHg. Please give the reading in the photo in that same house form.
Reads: 28.8 inHg
